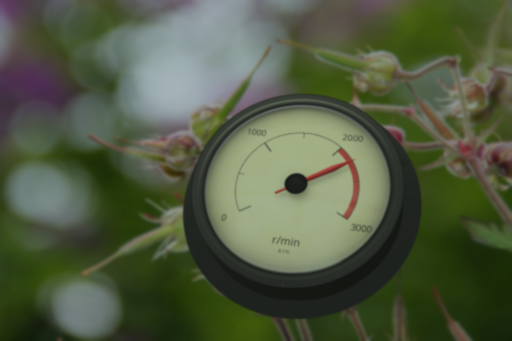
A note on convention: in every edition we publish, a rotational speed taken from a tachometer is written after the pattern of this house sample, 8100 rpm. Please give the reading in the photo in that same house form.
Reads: 2250 rpm
